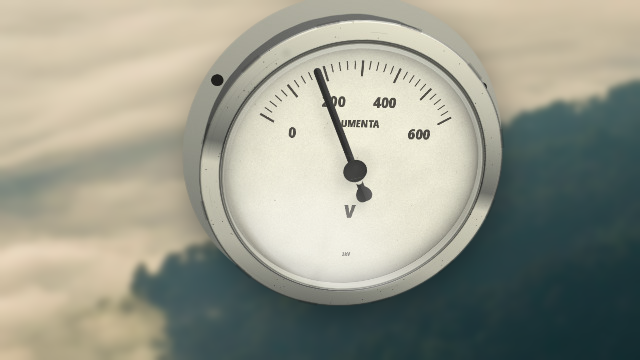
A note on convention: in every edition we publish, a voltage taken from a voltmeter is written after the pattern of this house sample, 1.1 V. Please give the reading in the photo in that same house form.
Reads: 180 V
